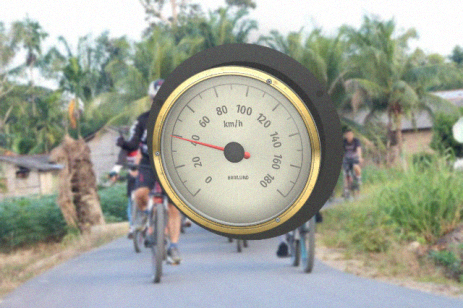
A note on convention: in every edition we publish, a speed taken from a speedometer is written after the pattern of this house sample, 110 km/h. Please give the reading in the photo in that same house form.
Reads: 40 km/h
